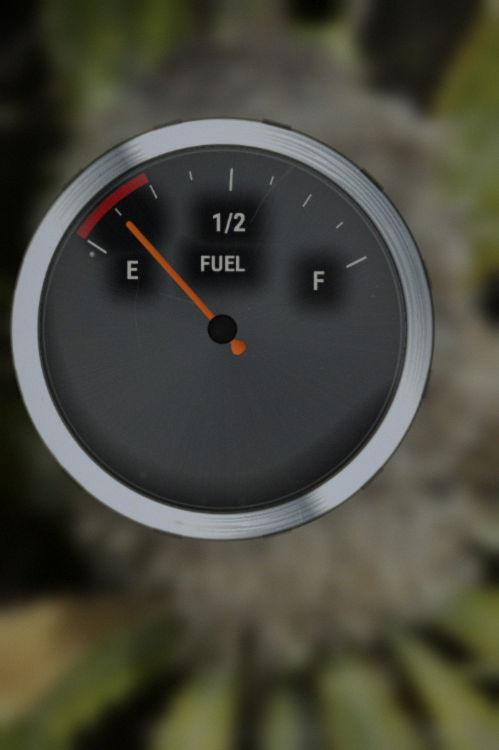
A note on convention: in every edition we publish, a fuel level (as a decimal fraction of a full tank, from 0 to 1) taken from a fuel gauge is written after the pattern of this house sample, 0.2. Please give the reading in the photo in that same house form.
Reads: 0.125
